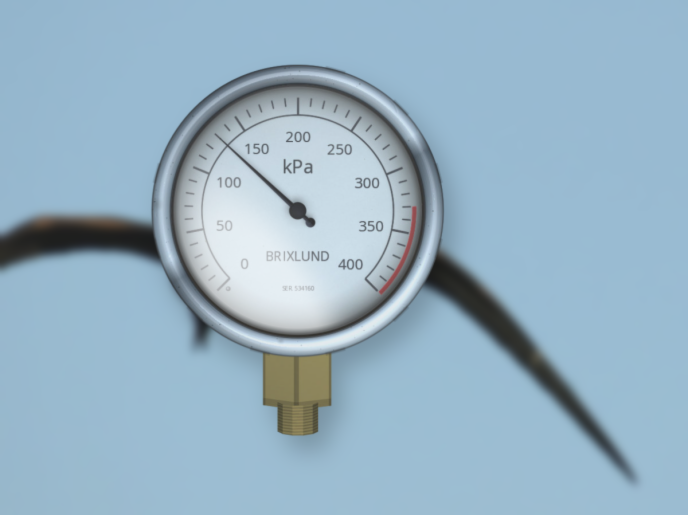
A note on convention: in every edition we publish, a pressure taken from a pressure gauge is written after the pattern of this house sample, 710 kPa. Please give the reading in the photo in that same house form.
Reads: 130 kPa
